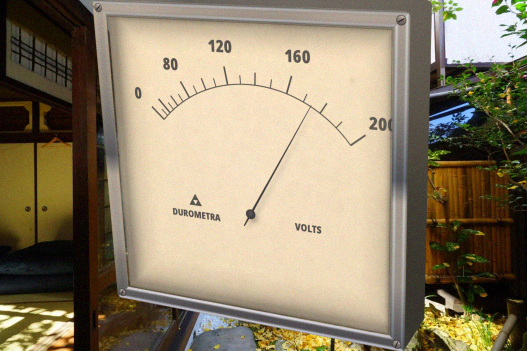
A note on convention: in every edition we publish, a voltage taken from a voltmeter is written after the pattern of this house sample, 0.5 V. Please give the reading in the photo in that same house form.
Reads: 175 V
